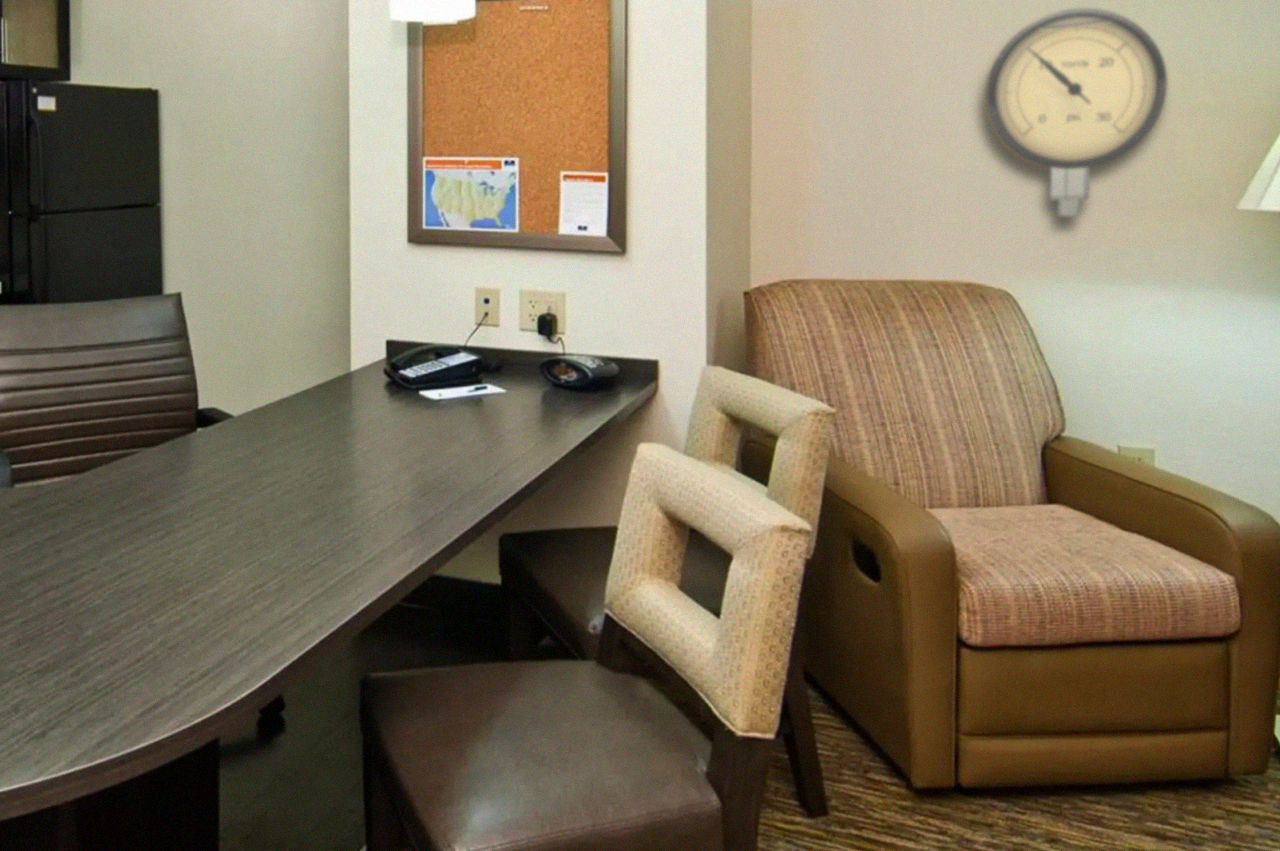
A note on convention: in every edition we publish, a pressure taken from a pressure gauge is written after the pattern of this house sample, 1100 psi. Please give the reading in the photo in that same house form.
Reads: 10 psi
